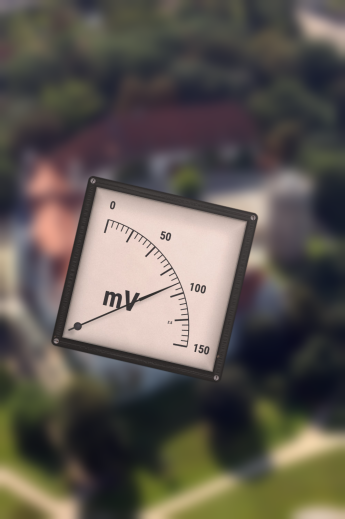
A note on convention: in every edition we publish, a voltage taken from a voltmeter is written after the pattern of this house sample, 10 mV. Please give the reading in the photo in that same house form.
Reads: 90 mV
